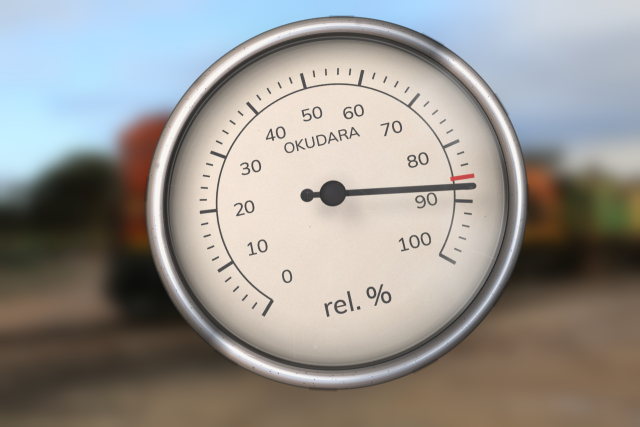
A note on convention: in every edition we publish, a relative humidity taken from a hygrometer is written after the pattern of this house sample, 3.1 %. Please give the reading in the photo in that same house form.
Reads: 88 %
